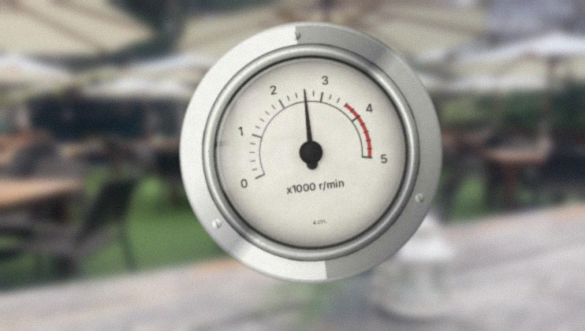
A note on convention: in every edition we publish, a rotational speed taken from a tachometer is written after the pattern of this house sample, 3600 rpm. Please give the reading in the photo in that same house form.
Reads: 2600 rpm
